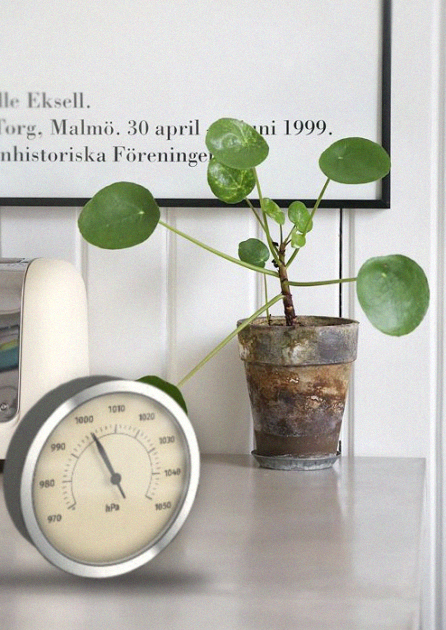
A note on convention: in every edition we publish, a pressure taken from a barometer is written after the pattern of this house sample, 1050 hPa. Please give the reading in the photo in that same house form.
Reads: 1000 hPa
